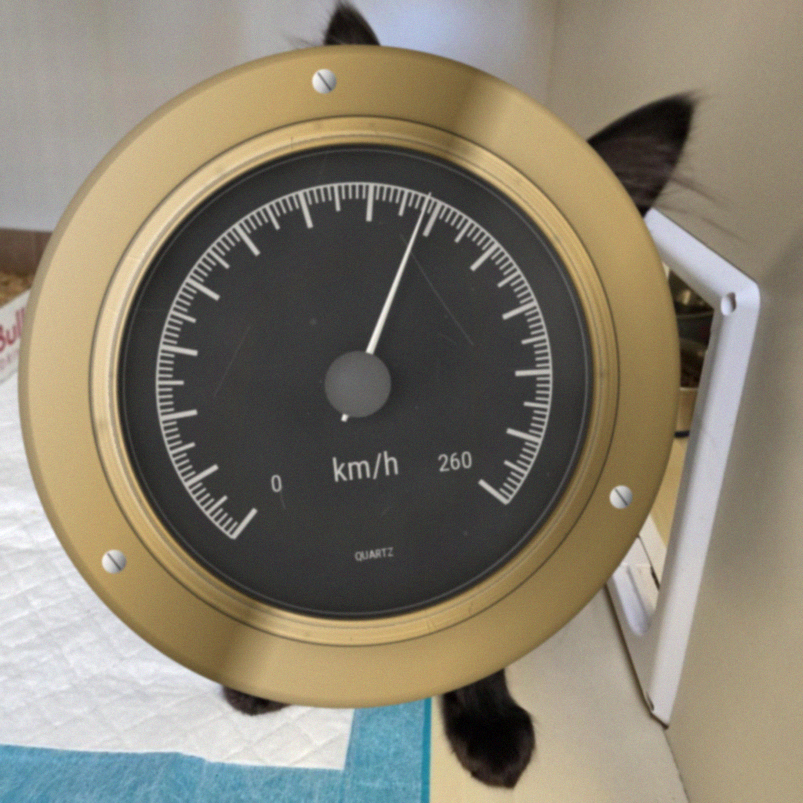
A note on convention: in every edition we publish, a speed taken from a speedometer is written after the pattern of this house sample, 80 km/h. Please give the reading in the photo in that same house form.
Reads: 156 km/h
